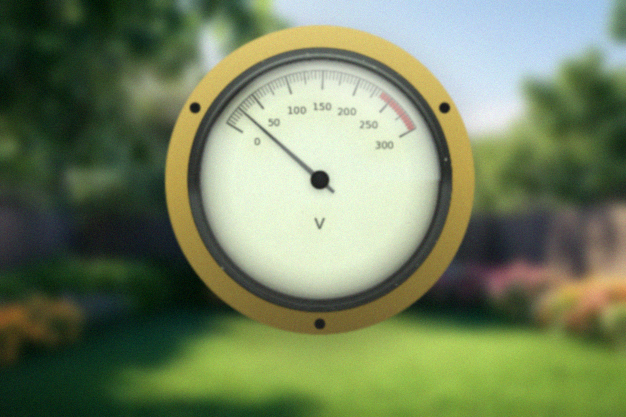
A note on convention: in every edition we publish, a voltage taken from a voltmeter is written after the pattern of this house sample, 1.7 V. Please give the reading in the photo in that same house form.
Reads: 25 V
